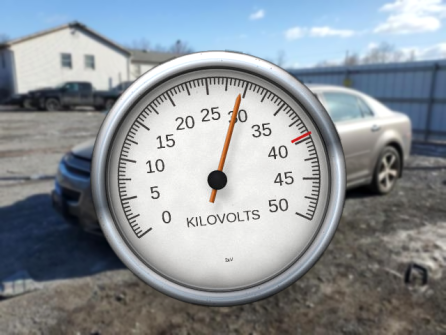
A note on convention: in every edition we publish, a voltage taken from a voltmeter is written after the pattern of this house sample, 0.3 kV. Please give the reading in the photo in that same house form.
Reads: 29.5 kV
